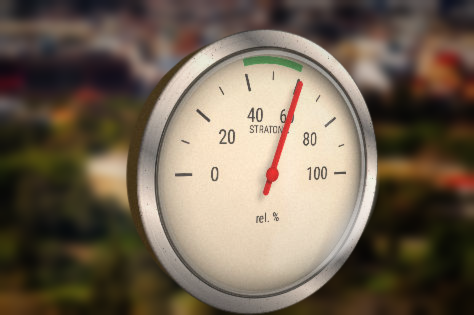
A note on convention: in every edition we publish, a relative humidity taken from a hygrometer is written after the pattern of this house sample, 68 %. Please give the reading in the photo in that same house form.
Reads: 60 %
